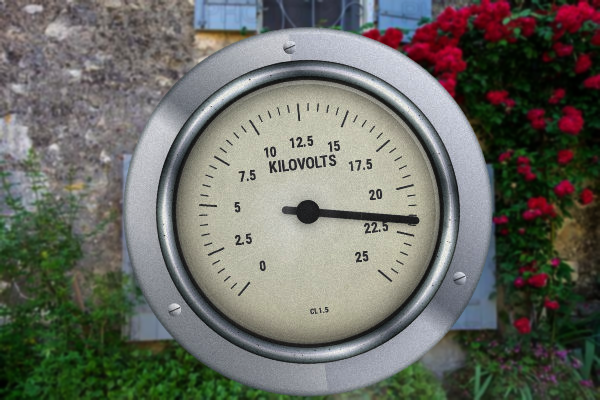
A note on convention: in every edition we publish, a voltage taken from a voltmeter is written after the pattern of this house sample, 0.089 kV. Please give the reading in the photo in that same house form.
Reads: 21.75 kV
